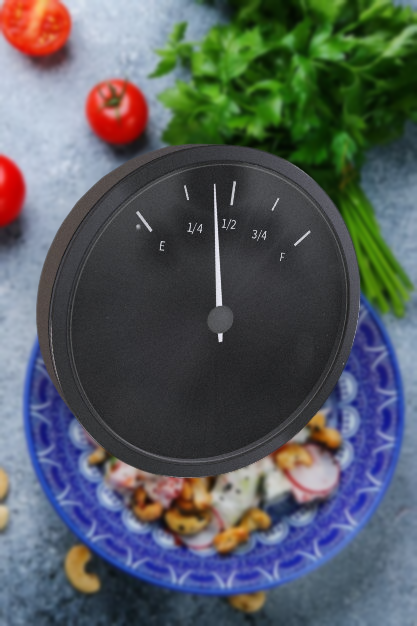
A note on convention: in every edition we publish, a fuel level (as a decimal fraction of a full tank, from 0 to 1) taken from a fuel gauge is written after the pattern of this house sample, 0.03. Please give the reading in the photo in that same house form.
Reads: 0.375
